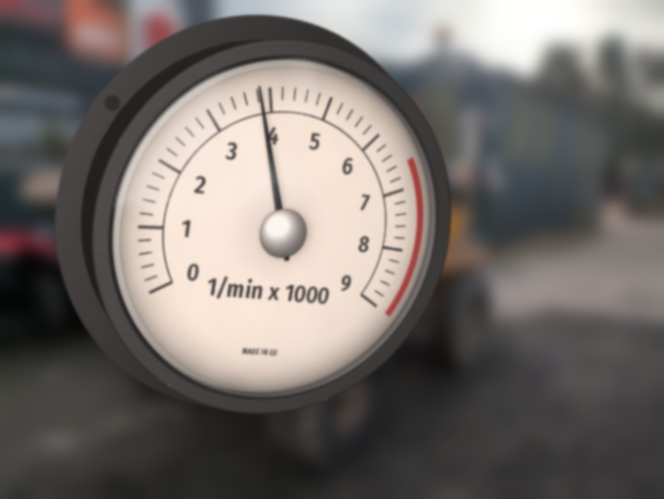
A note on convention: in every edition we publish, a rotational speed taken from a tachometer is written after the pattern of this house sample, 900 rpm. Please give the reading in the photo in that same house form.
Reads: 3800 rpm
